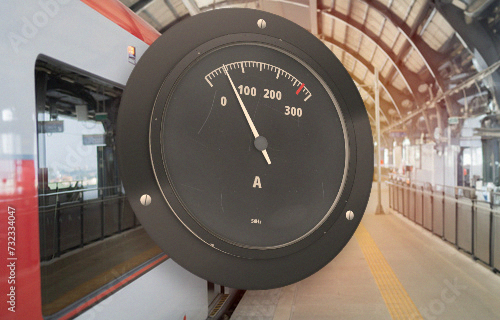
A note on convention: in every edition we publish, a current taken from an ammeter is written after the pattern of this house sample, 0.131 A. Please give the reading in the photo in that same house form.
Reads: 50 A
